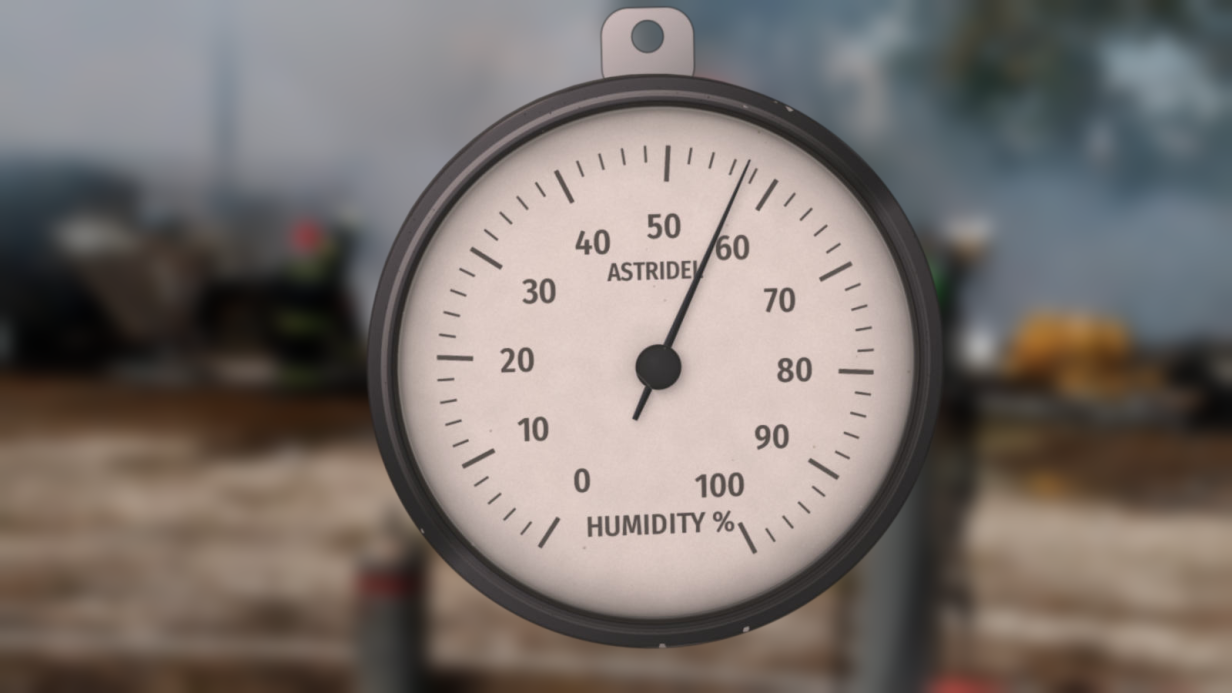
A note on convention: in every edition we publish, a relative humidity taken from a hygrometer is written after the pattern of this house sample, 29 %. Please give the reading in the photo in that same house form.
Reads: 57 %
